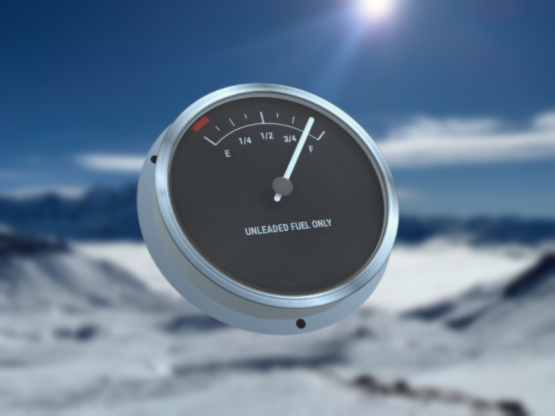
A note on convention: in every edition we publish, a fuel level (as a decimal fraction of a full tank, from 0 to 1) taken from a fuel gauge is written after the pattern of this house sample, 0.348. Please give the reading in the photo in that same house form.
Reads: 0.875
